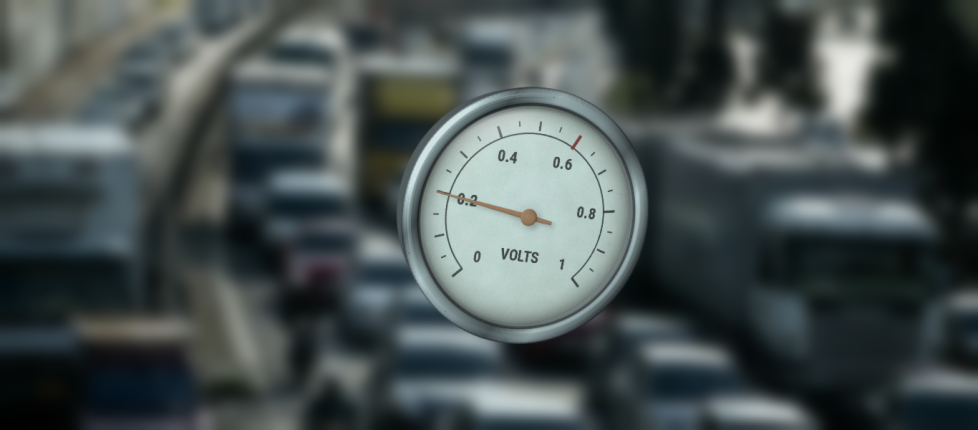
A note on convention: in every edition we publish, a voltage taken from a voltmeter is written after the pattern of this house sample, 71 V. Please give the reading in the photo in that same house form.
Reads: 0.2 V
